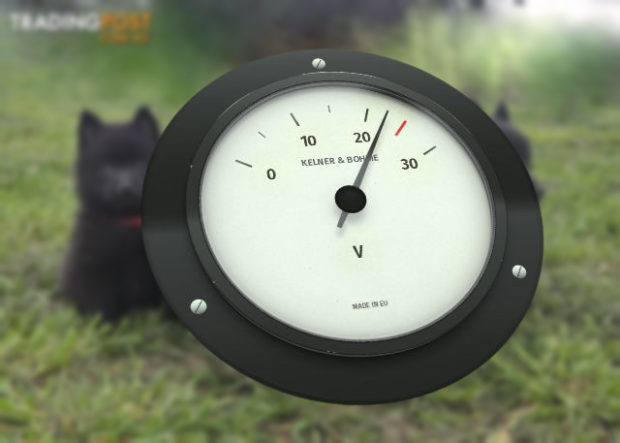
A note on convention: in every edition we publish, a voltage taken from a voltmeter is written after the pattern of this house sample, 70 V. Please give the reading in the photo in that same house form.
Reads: 22.5 V
